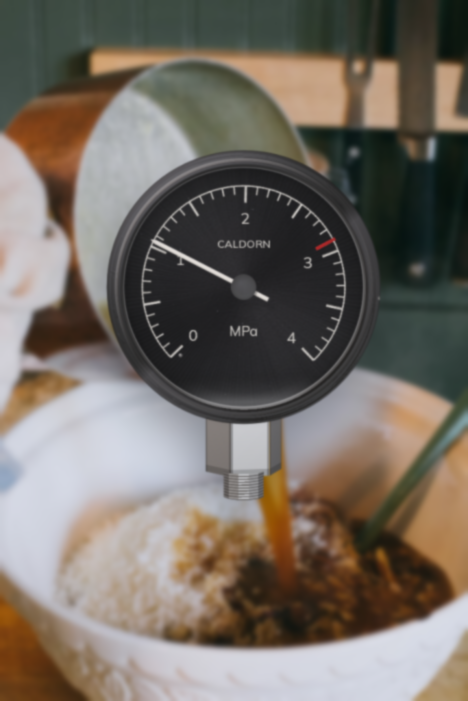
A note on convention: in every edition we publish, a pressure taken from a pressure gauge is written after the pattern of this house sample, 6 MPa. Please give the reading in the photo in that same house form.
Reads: 1.05 MPa
